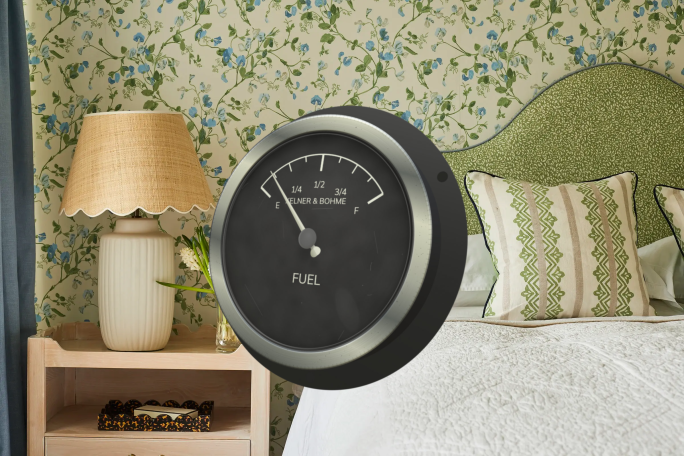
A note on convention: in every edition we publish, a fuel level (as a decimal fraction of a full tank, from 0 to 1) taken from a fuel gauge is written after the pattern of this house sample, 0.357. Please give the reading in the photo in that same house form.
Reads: 0.125
